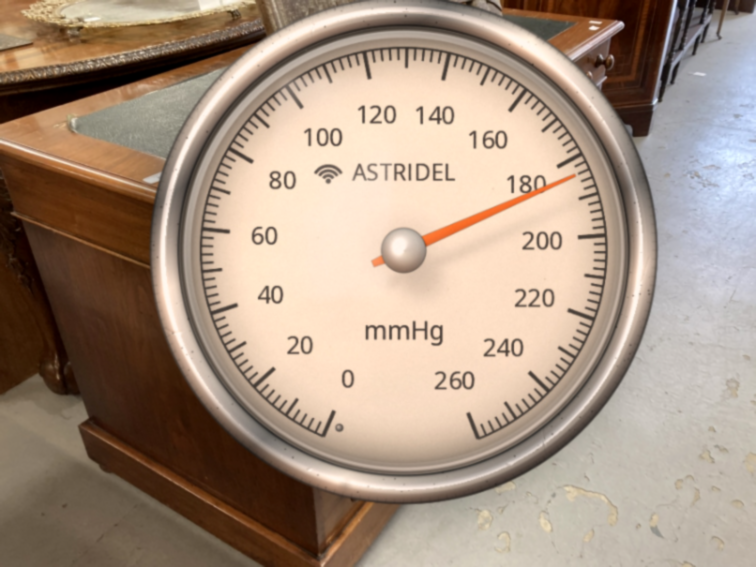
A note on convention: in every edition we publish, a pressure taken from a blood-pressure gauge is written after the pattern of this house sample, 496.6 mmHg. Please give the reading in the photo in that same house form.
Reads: 184 mmHg
